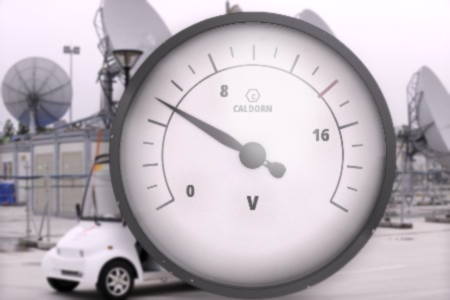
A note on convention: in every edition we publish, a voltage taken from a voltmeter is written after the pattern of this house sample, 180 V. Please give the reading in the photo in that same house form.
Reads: 5 V
